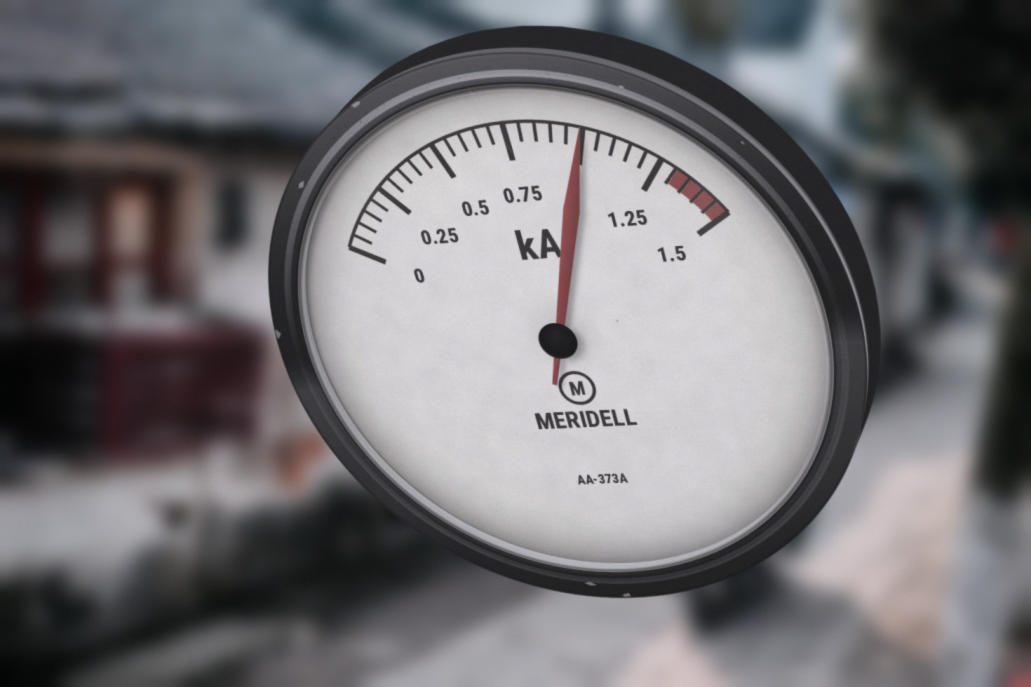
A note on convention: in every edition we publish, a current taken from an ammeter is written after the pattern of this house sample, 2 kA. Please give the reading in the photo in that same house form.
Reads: 1 kA
